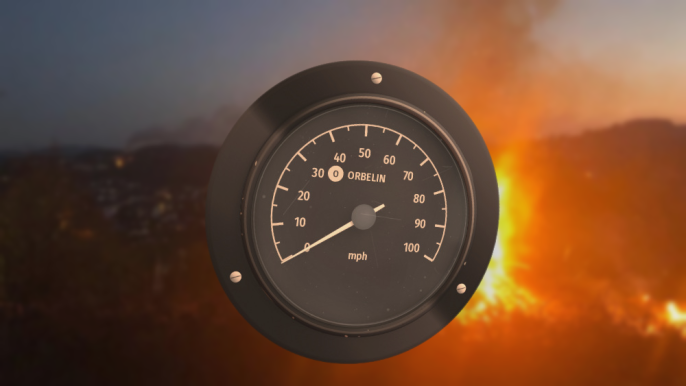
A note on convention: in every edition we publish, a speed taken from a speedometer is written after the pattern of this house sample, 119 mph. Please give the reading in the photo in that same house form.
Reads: 0 mph
